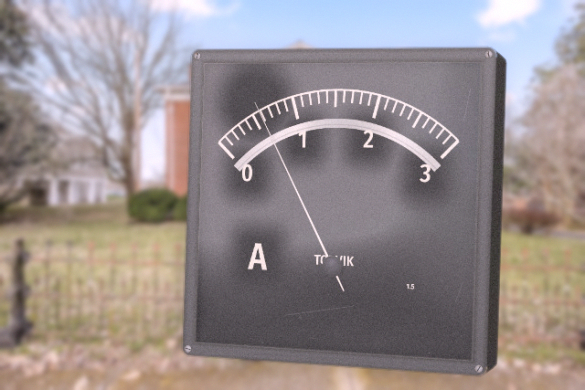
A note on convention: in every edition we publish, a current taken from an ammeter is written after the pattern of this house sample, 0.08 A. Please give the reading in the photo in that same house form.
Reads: 0.6 A
